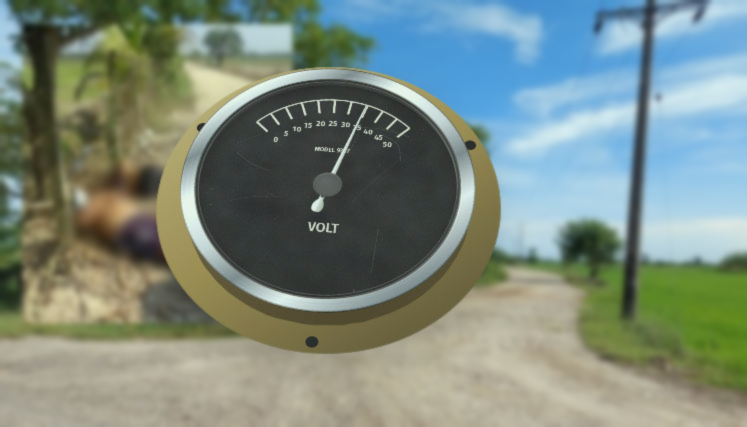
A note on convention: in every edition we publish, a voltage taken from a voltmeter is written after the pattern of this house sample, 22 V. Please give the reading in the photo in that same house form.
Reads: 35 V
